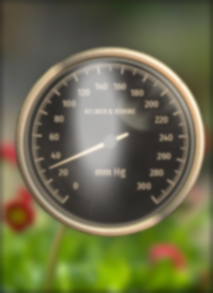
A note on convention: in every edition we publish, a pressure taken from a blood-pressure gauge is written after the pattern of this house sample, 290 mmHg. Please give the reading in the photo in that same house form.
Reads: 30 mmHg
